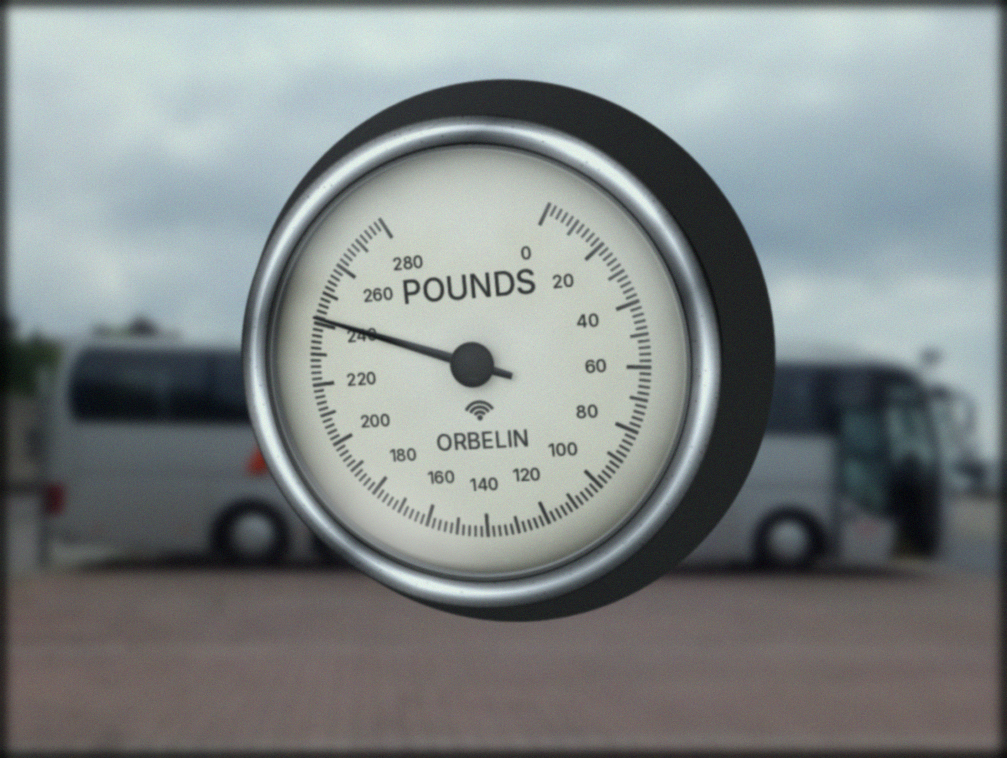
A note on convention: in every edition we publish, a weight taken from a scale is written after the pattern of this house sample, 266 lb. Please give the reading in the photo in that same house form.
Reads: 242 lb
